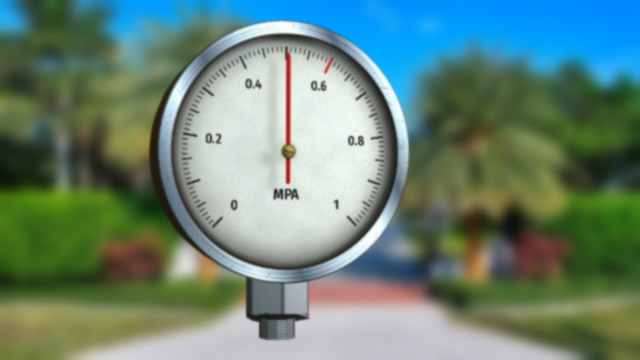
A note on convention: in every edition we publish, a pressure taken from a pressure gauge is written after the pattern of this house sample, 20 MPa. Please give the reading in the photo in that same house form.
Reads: 0.5 MPa
